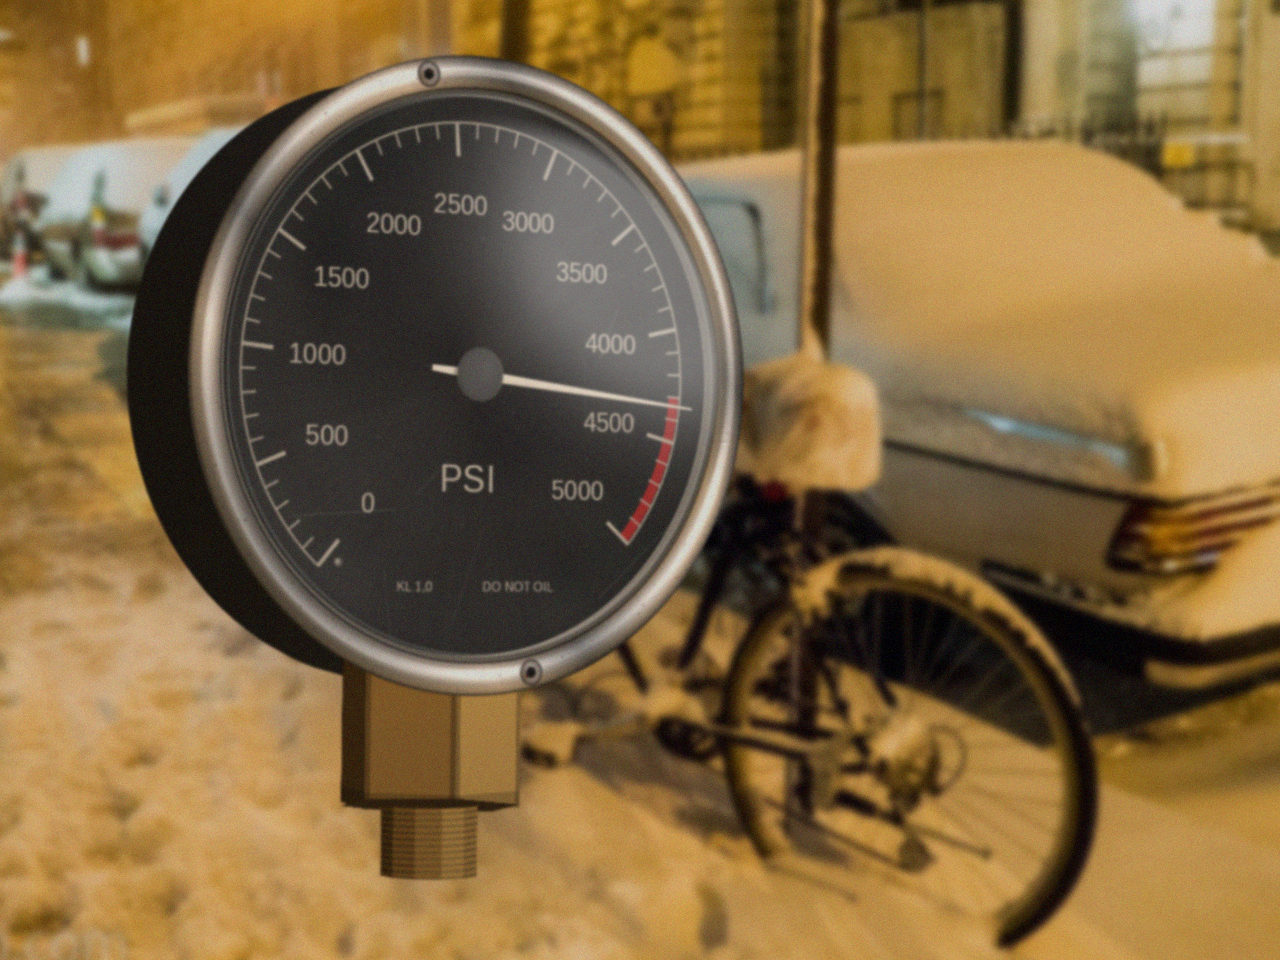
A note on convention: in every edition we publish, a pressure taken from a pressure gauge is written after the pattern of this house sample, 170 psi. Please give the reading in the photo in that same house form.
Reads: 4350 psi
